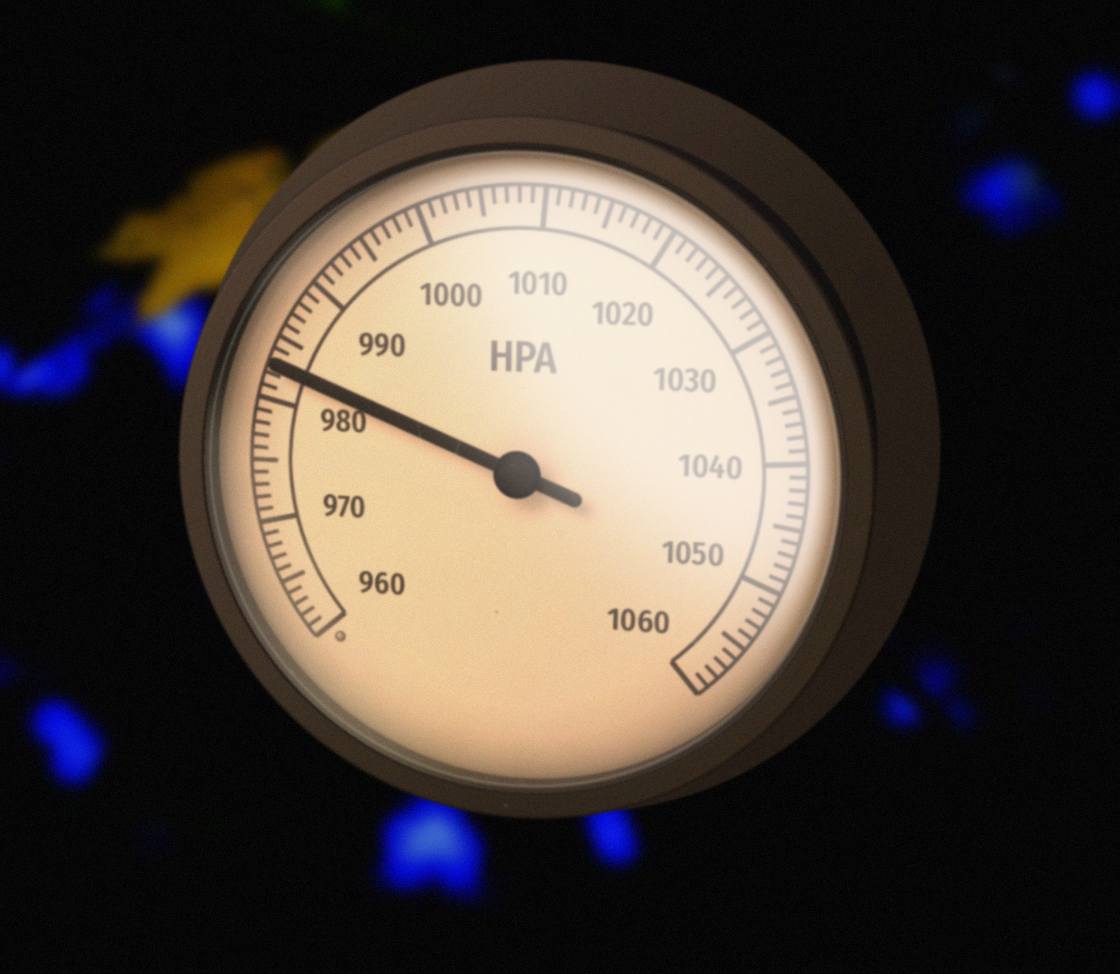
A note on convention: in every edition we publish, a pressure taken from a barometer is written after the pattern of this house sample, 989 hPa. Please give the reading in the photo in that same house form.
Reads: 983 hPa
